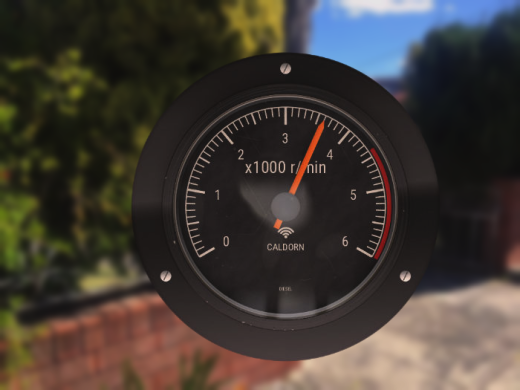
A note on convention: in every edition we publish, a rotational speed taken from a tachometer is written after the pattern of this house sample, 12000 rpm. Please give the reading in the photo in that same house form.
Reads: 3600 rpm
